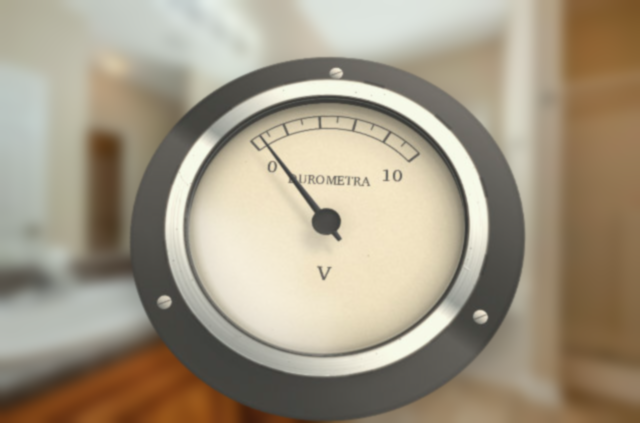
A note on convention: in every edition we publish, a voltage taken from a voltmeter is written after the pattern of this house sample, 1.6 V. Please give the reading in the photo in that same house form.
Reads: 0.5 V
